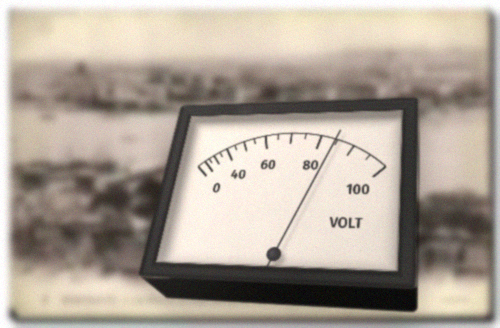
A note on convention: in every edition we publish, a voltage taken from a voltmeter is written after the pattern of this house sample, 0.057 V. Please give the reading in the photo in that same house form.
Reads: 85 V
